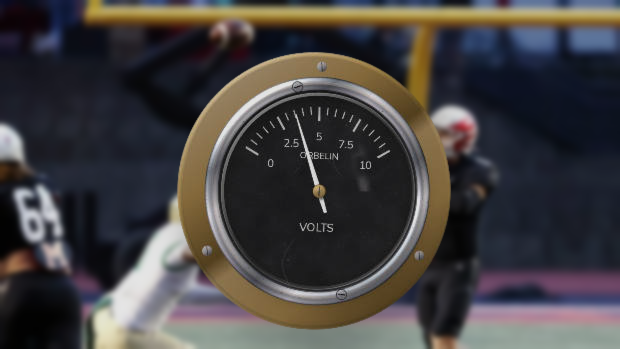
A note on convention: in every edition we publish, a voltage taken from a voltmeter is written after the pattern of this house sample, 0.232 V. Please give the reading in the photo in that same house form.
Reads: 3.5 V
